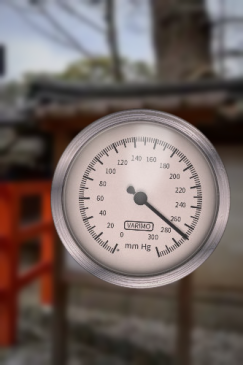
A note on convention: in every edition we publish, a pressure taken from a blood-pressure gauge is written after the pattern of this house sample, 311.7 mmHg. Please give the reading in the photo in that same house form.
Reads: 270 mmHg
